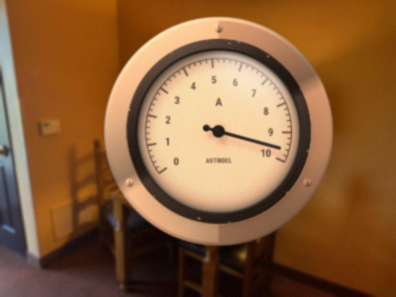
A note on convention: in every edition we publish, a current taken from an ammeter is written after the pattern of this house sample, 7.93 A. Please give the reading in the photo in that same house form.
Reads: 9.6 A
